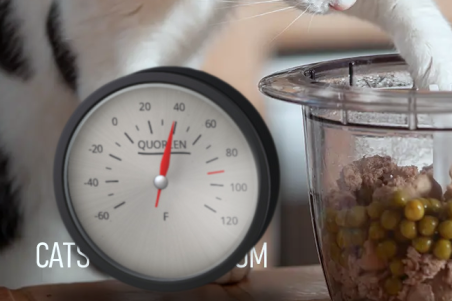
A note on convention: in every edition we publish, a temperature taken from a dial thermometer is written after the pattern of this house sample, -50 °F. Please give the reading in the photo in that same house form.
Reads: 40 °F
